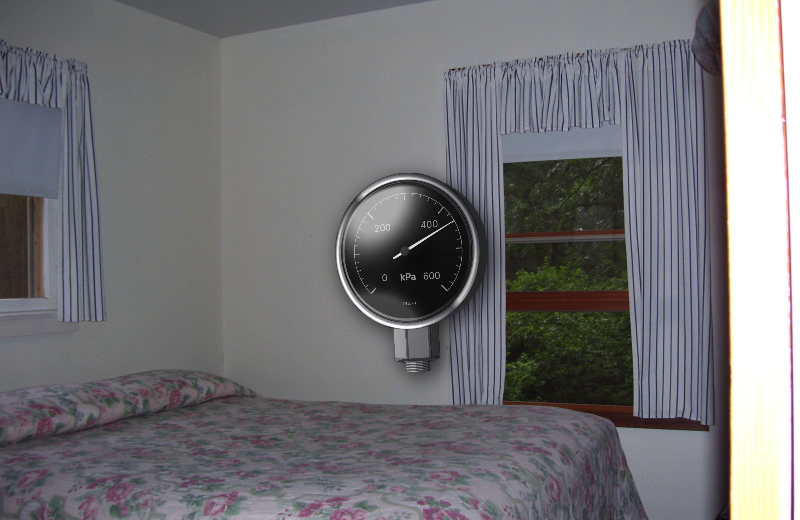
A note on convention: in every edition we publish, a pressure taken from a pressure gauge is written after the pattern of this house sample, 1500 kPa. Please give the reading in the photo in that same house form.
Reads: 440 kPa
